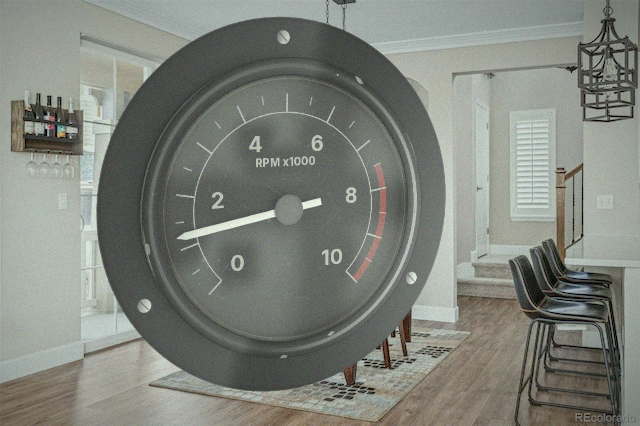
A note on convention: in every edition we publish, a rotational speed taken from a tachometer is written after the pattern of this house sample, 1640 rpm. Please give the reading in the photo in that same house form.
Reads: 1250 rpm
